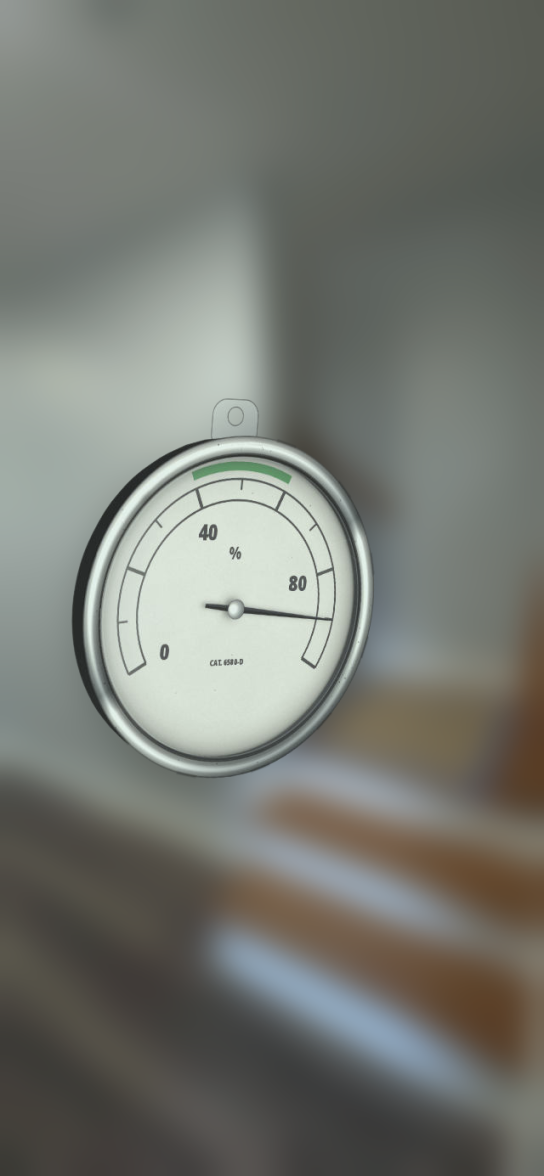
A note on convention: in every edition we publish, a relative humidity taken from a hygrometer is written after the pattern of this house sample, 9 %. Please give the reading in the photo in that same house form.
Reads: 90 %
